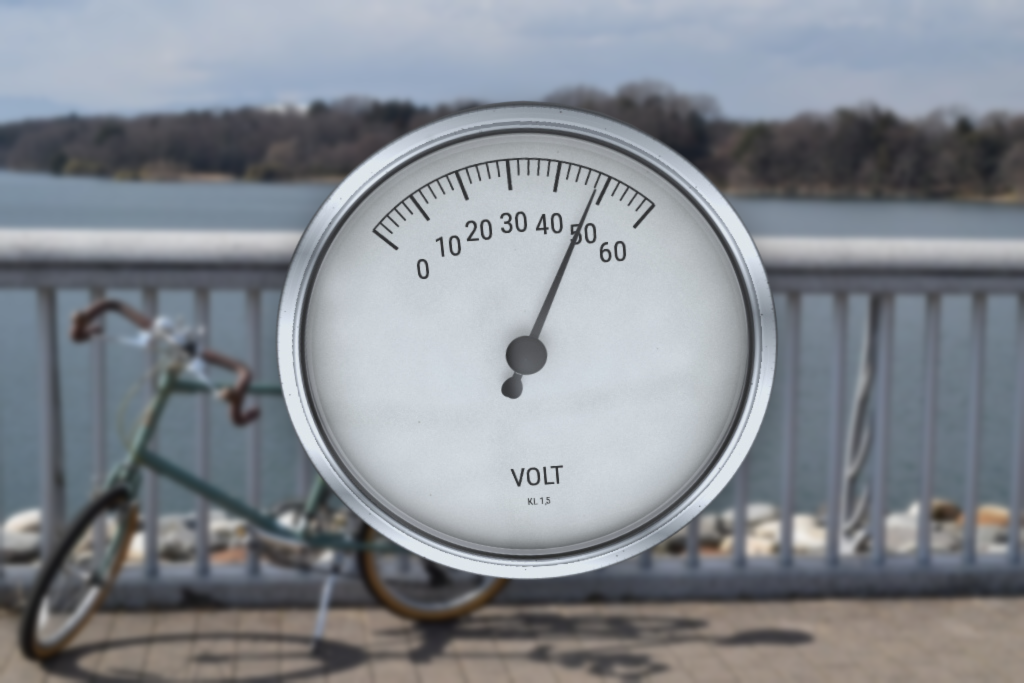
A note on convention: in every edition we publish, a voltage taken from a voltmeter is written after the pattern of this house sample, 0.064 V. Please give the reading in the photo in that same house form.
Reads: 48 V
